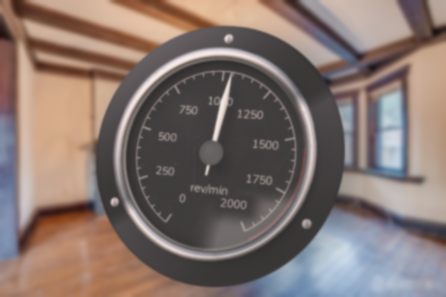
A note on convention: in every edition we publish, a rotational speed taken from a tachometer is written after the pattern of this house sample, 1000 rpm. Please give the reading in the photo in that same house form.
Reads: 1050 rpm
